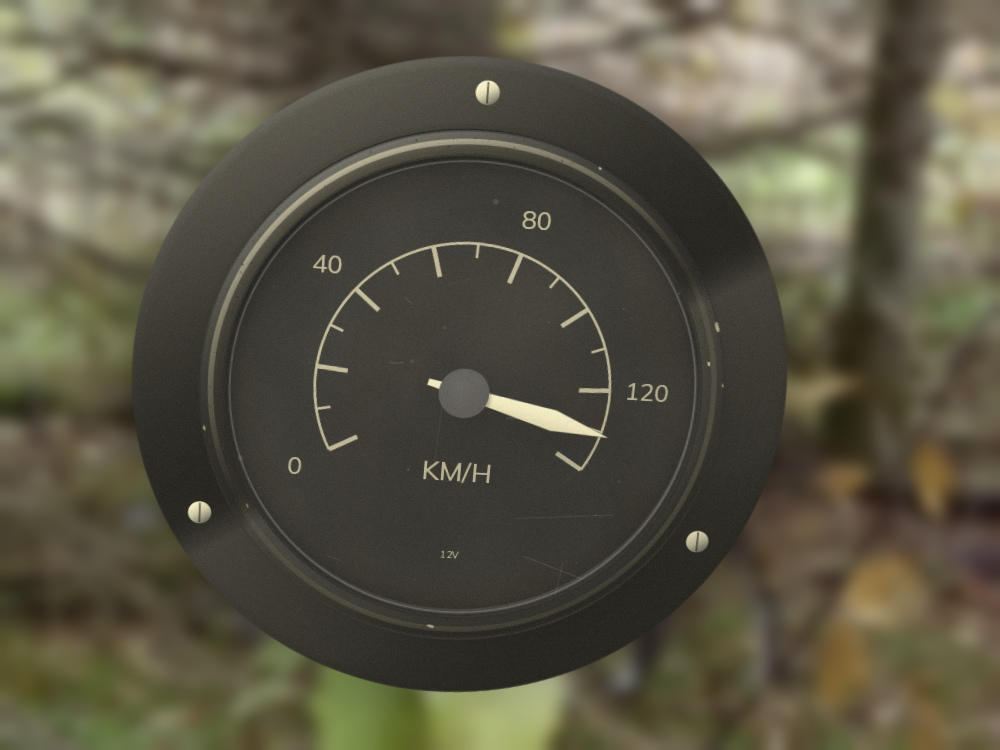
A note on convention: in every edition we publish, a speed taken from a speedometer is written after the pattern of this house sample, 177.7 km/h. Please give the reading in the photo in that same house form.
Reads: 130 km/h
